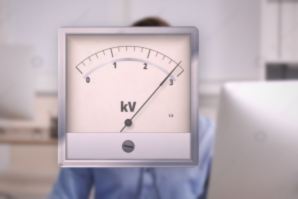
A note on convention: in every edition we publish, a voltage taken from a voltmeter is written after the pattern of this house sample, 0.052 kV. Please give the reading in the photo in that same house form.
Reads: 2.8 kV
